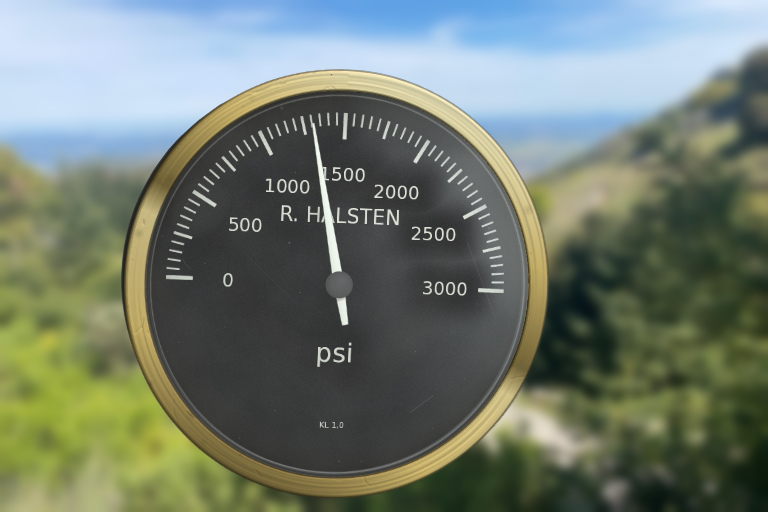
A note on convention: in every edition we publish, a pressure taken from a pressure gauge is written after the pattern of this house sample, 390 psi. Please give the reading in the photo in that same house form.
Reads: 1300 psi
